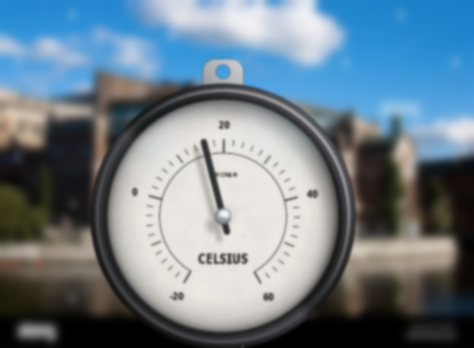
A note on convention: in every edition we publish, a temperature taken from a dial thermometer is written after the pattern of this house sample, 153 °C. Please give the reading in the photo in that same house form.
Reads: 16 °C
